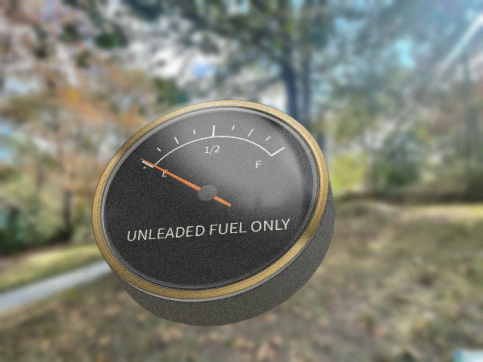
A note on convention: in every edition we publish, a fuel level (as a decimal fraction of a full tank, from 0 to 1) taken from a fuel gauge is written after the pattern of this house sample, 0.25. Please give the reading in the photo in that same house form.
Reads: 0
